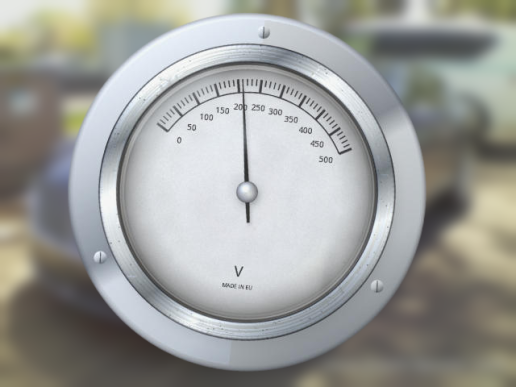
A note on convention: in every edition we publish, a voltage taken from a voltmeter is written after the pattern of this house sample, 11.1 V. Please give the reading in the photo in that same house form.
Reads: 210 V
